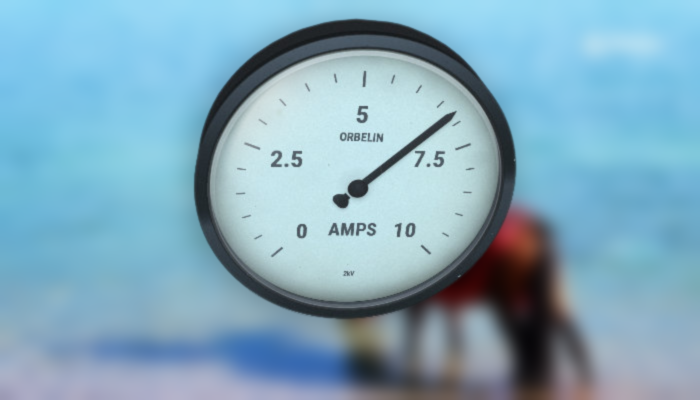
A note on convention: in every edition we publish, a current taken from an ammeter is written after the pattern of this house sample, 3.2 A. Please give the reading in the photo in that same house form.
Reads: 6.75 A
